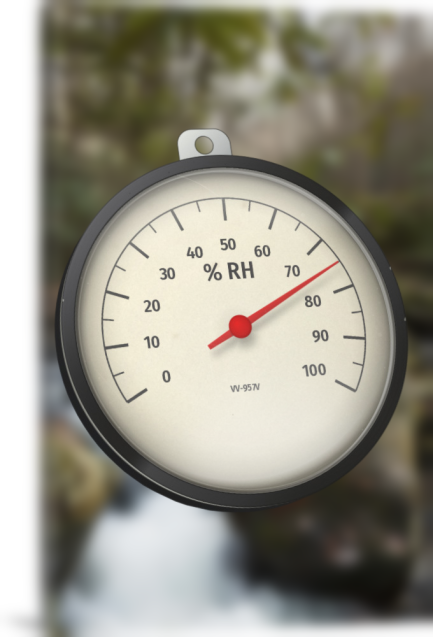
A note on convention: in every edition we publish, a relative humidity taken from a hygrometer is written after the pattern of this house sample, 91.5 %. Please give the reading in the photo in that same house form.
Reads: 75 %
